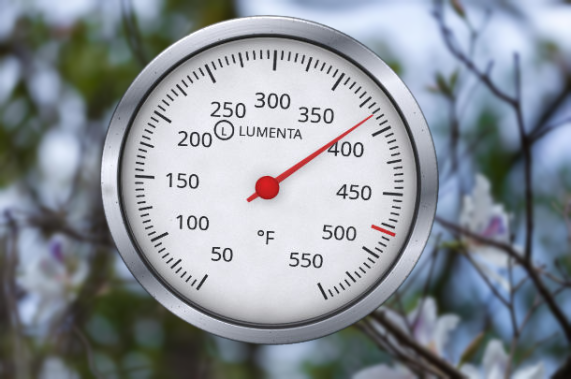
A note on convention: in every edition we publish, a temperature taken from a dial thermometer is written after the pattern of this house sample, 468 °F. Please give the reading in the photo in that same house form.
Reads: 385 °F
